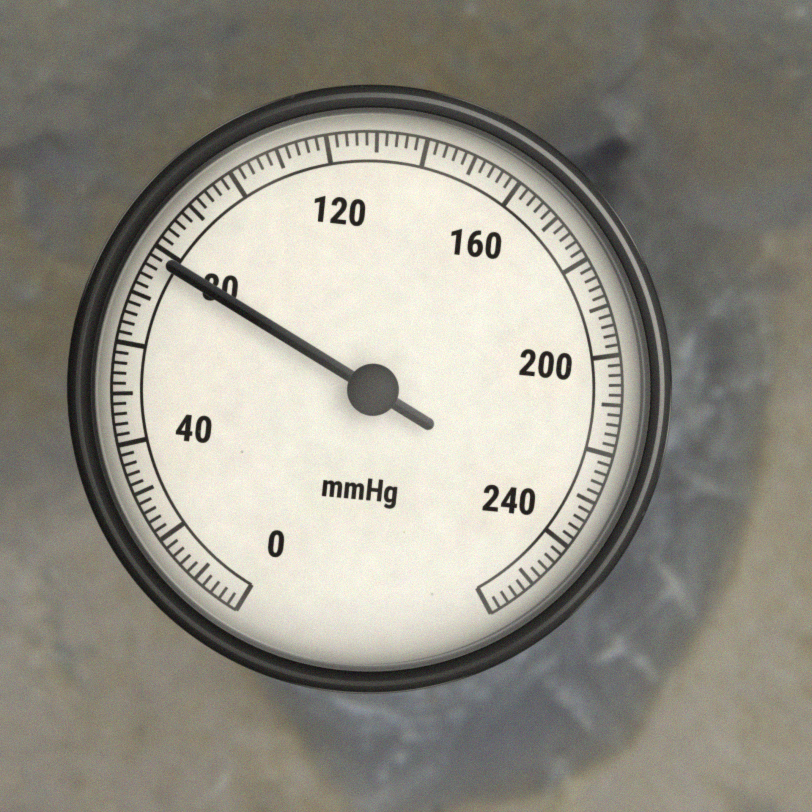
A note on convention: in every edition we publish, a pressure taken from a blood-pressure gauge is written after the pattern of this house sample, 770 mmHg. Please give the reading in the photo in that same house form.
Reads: 78 mmHg
